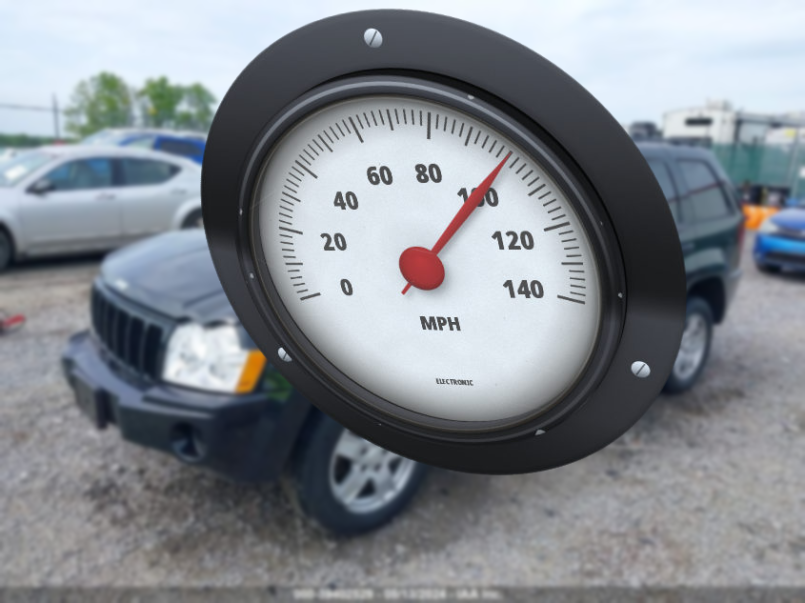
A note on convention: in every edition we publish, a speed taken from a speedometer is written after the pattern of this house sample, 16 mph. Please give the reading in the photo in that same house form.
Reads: 100 mph
